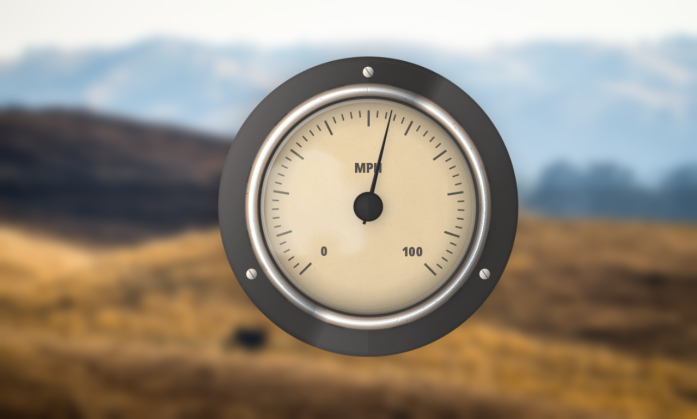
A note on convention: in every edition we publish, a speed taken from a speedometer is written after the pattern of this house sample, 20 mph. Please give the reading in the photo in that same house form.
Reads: 55 mph
